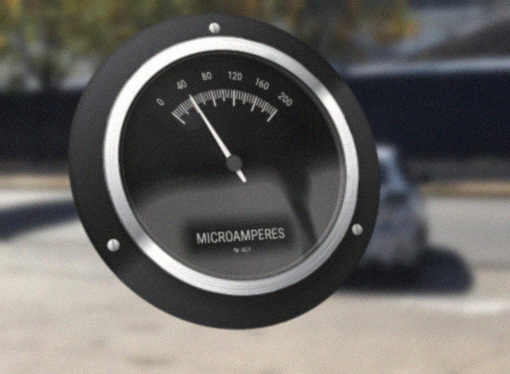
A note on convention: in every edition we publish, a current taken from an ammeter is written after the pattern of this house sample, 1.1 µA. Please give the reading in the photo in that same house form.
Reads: 40 µA
